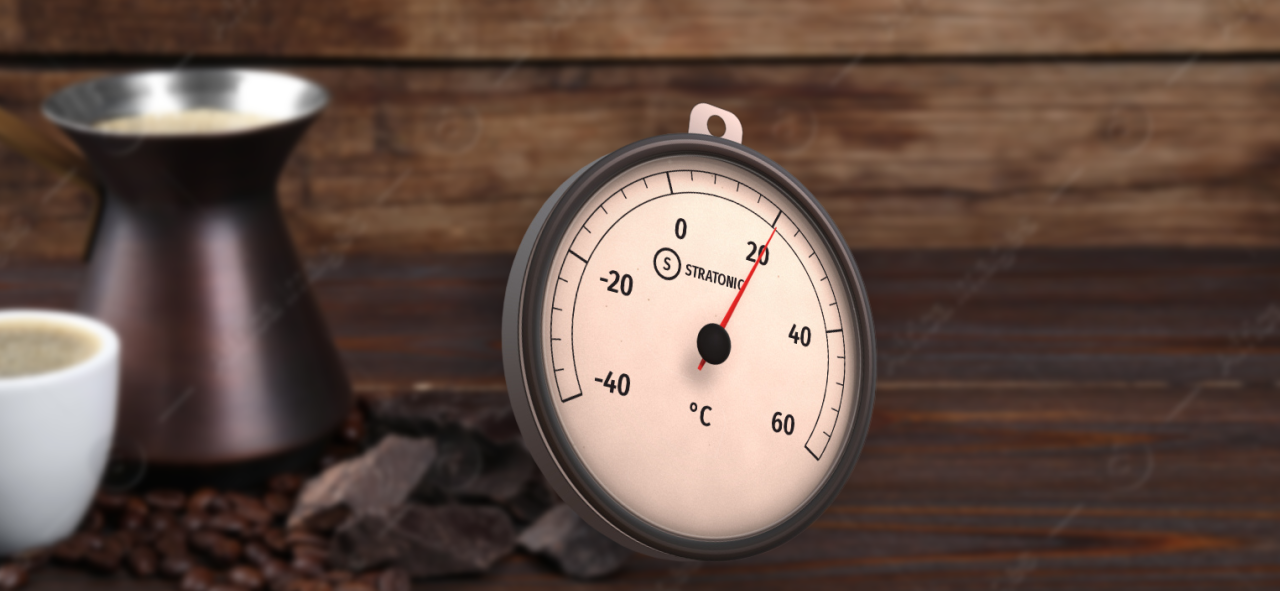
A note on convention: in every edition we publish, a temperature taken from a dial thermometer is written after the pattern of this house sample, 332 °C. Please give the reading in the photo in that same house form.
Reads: 20 °C
